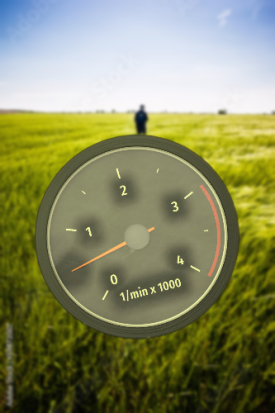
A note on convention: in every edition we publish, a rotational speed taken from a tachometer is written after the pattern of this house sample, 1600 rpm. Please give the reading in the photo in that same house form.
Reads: 500 rpm
